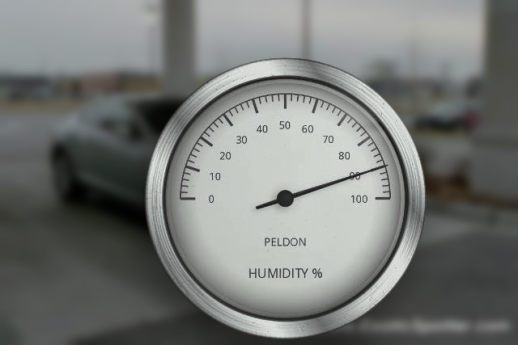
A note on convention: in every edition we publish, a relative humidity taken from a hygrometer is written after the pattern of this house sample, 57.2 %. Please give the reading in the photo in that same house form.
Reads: 90 %
